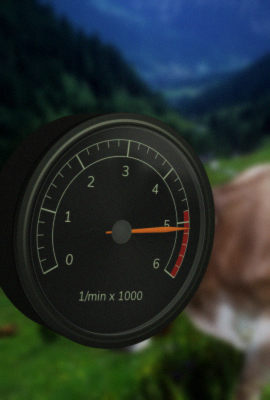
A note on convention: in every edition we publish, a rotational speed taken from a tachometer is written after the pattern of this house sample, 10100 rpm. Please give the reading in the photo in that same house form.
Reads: 5100 rpm
